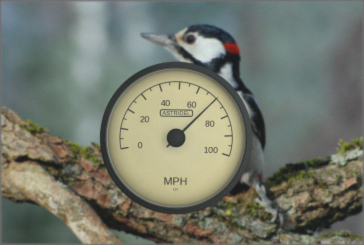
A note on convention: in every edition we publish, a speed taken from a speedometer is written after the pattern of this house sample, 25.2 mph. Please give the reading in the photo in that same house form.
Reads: 70 mph
